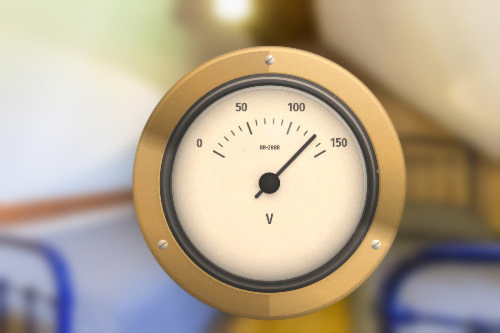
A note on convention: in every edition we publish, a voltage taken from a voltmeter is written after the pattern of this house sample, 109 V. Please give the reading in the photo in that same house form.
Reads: 130 V
